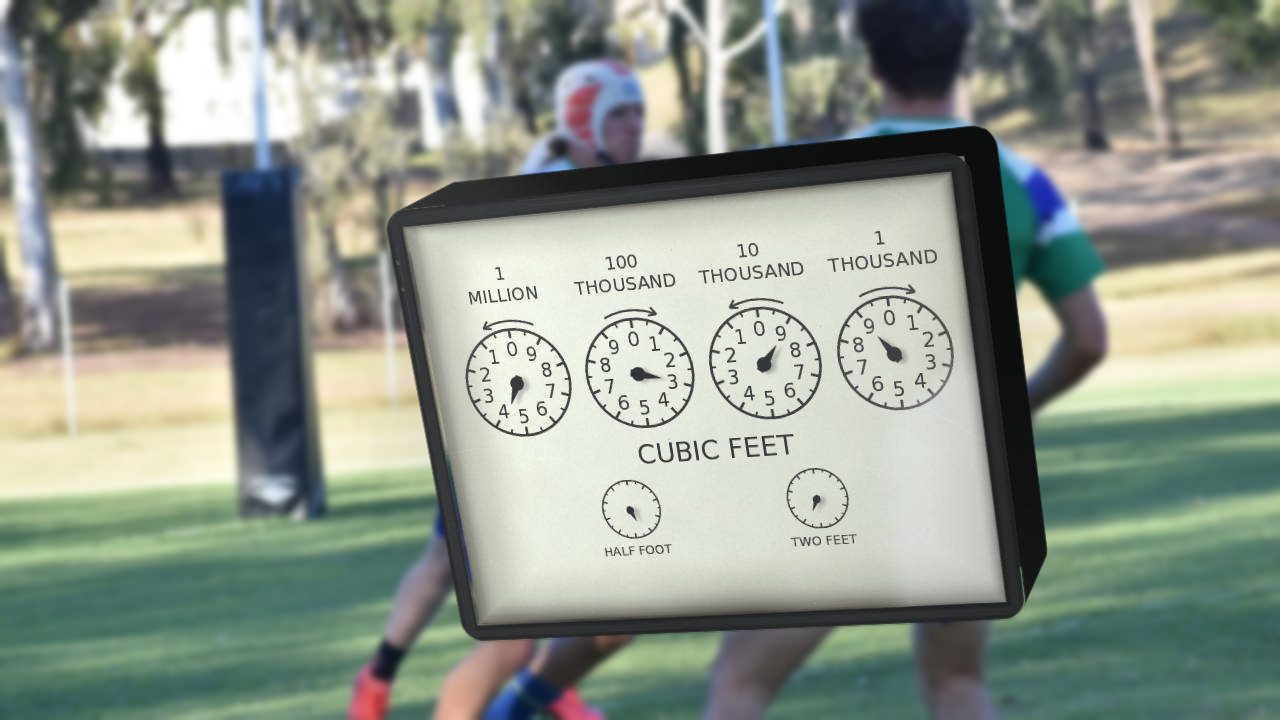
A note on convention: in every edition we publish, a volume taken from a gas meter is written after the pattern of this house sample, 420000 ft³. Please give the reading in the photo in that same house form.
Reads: 428900 ft³
